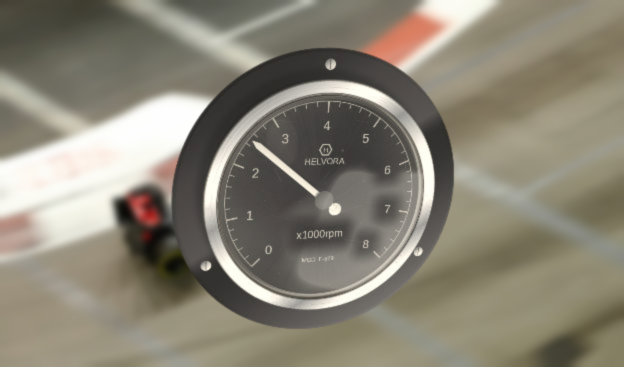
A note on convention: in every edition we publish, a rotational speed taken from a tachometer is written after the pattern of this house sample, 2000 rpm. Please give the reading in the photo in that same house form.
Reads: 2500 rpm
